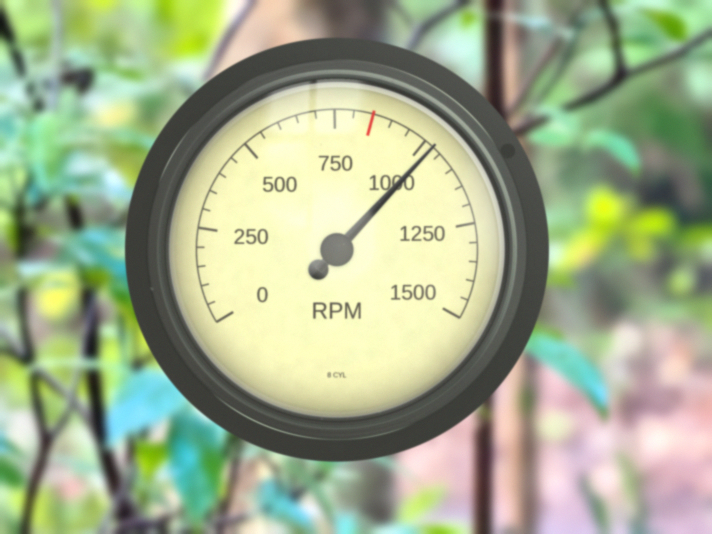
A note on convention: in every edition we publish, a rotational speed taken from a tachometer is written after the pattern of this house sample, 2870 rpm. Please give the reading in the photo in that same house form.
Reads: 1025 rpm
